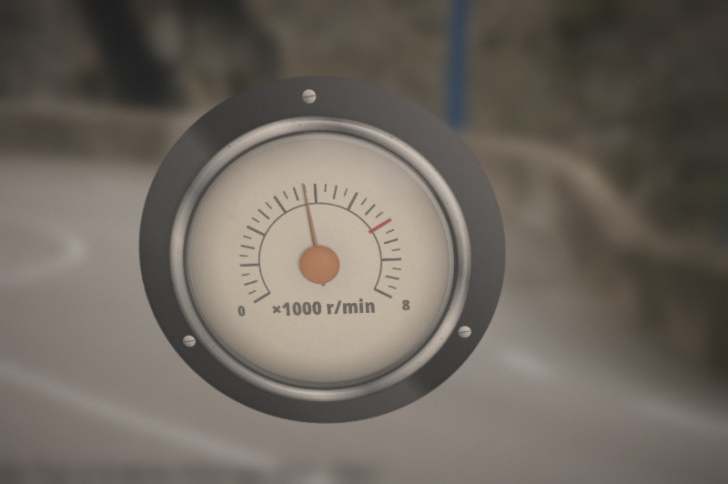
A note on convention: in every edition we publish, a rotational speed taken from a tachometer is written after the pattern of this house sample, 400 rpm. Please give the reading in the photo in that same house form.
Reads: 3750 rpm
